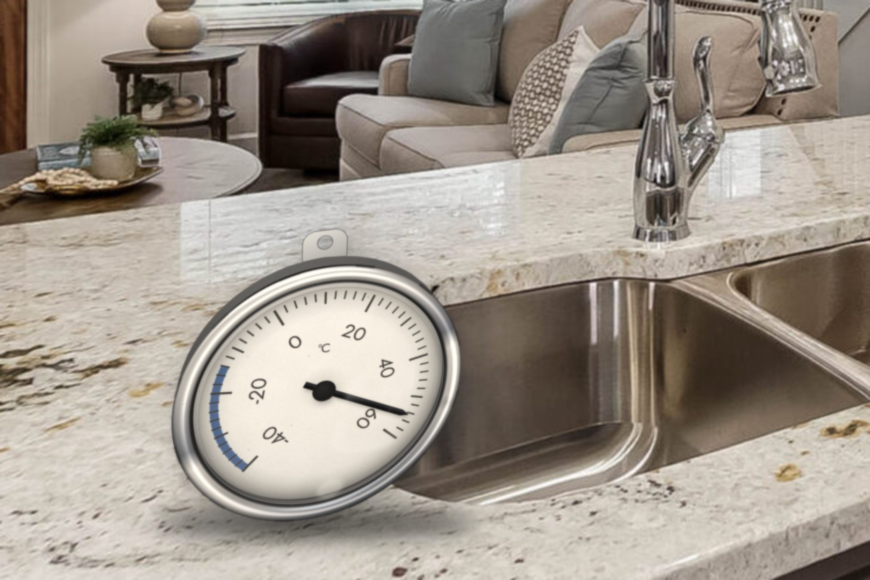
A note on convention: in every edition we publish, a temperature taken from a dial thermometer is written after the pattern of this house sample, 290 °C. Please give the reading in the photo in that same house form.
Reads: 54 °C
